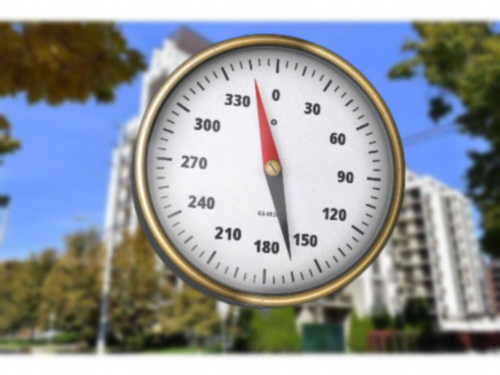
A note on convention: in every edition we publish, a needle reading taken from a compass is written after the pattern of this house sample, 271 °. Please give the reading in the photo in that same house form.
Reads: 345 °
